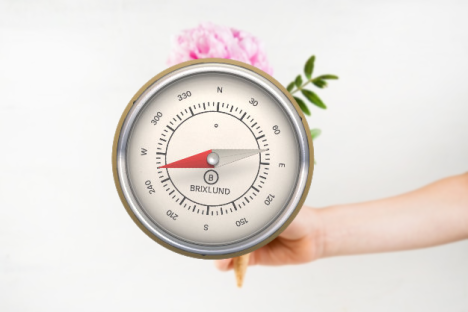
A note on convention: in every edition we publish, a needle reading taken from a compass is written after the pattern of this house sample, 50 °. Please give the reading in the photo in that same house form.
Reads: 255 °
